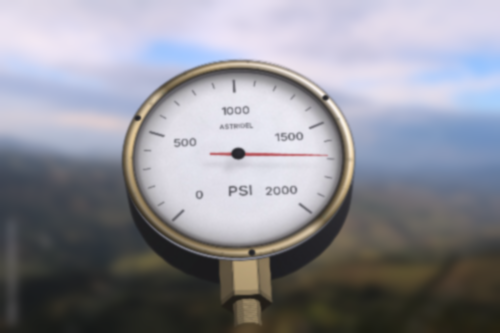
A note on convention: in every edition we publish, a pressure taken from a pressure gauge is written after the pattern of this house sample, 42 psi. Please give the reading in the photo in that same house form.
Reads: 1700 psi
